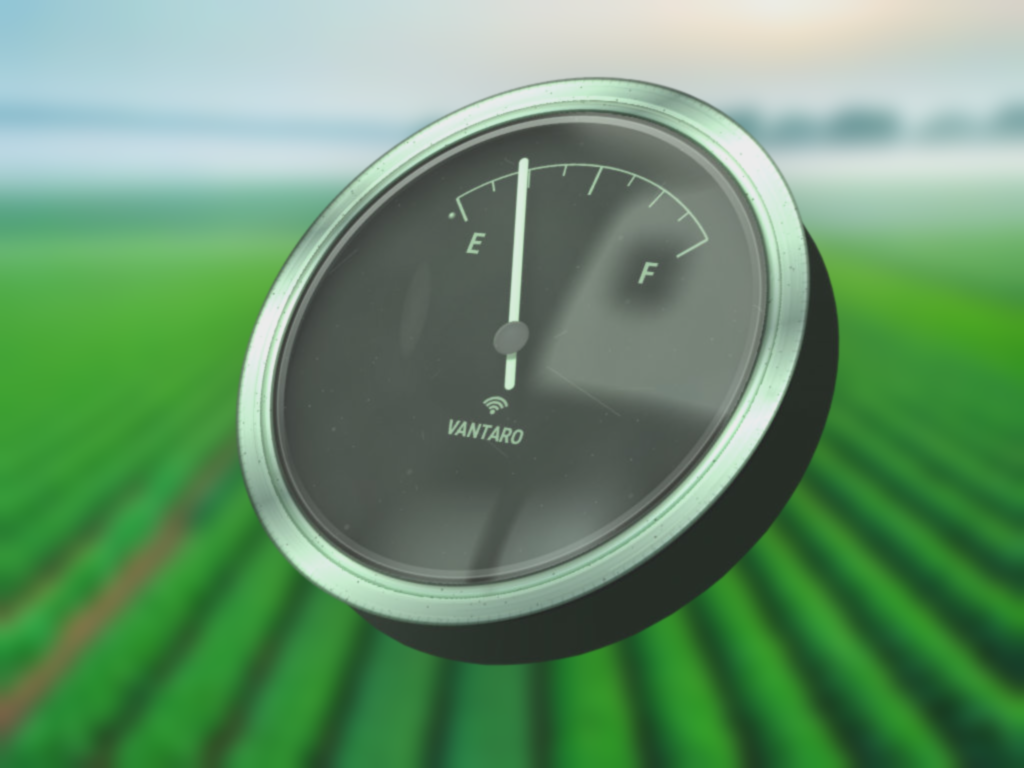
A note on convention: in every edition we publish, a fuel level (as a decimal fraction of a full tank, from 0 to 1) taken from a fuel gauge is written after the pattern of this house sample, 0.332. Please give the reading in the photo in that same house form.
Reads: 0.25
